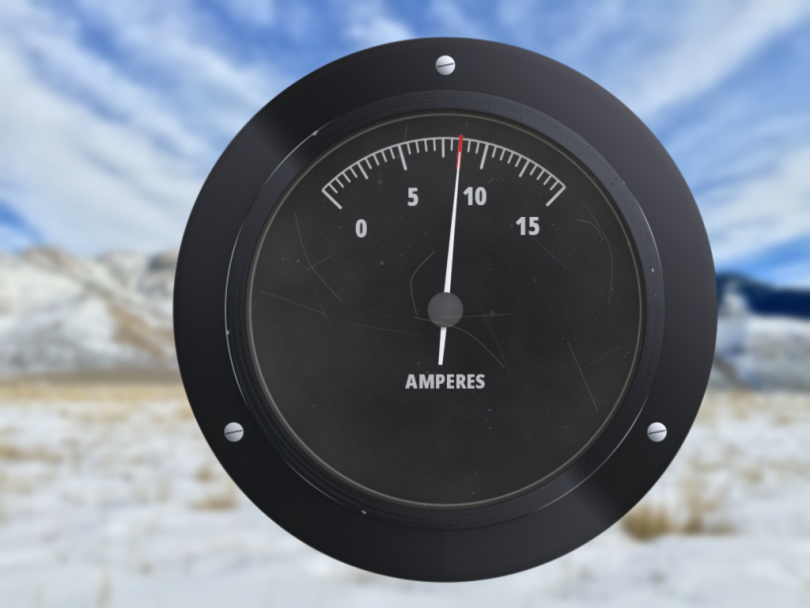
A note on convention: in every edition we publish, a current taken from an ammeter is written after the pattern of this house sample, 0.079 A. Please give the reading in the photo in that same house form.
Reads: 8.5 A
